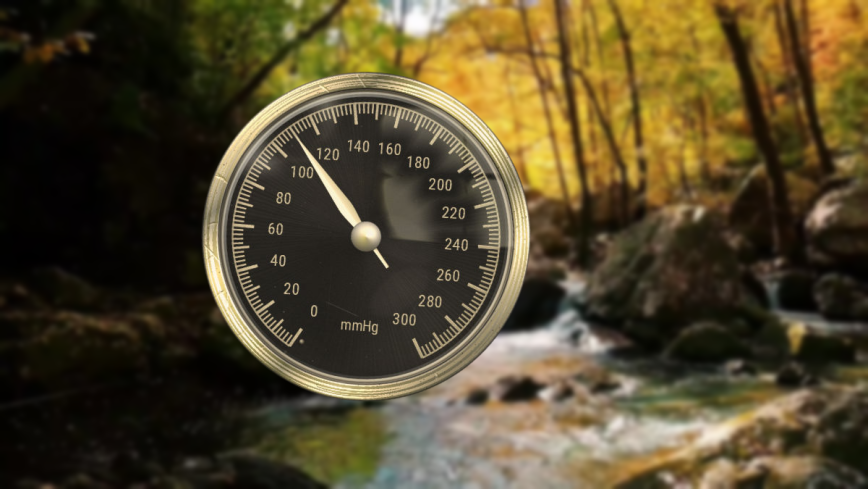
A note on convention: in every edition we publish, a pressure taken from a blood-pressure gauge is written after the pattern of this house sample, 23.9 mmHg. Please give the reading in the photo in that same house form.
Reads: 110 mmHg
